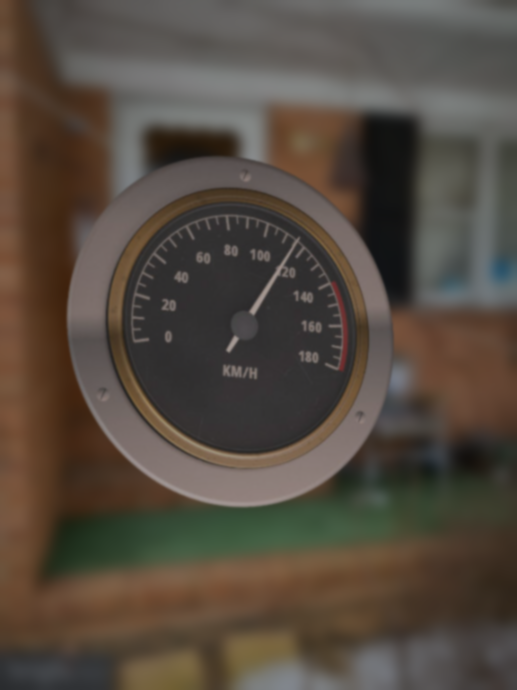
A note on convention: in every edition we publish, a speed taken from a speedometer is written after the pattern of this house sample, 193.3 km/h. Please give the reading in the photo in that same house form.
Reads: 115 km/h
